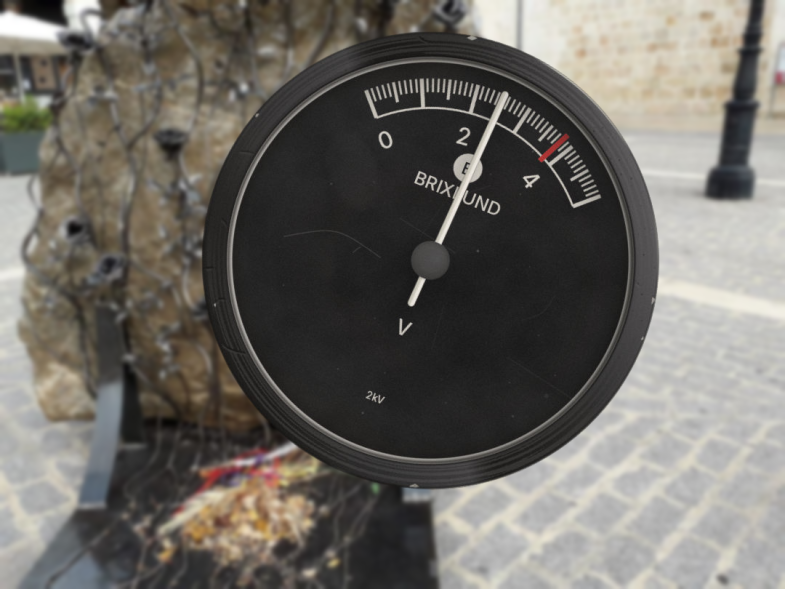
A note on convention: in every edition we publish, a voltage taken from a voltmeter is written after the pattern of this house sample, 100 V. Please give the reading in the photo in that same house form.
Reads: 2.5 V
